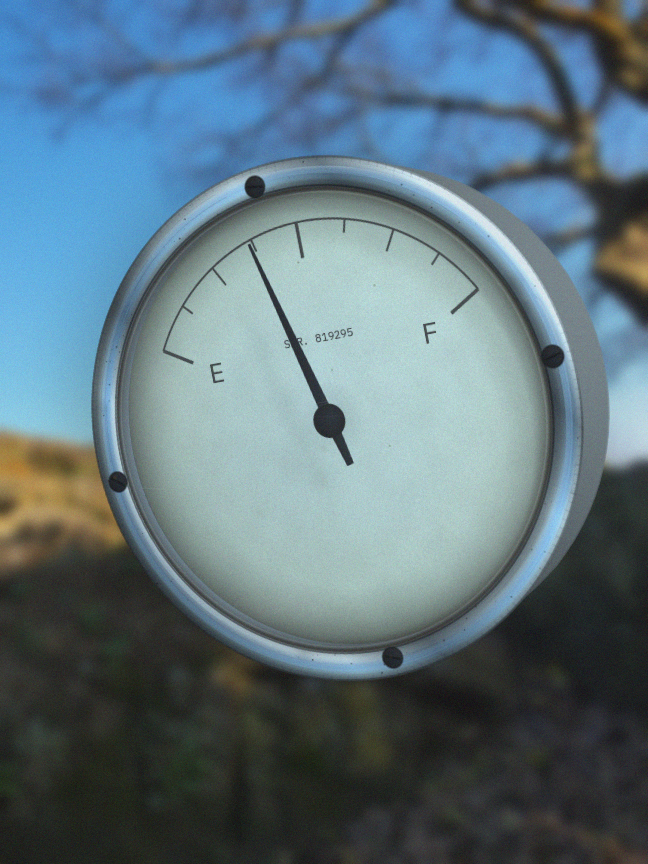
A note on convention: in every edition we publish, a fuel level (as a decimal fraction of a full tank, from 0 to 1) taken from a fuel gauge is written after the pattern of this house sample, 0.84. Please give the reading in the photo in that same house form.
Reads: 0.375
